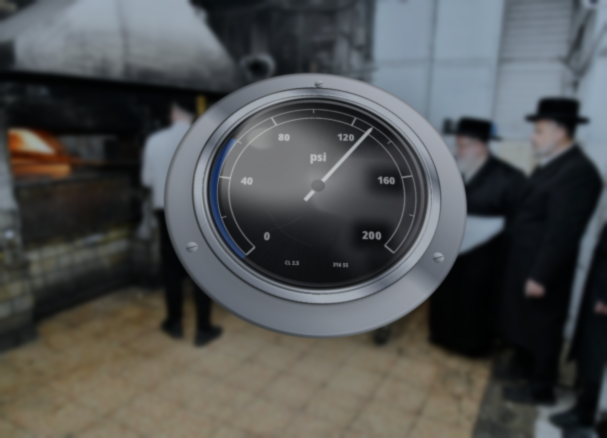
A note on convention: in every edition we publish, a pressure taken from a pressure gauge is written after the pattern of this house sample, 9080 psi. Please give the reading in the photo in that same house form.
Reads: 130 psi
